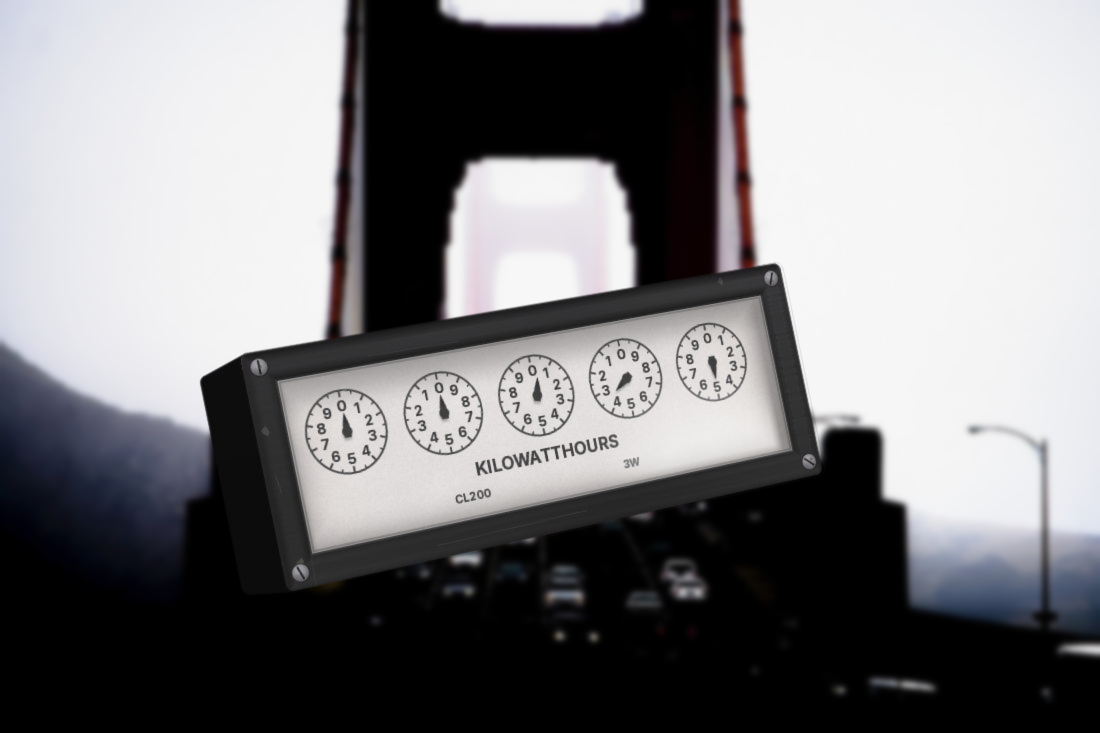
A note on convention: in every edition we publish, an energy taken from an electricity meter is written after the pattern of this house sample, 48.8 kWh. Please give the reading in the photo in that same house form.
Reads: 35 kWh
